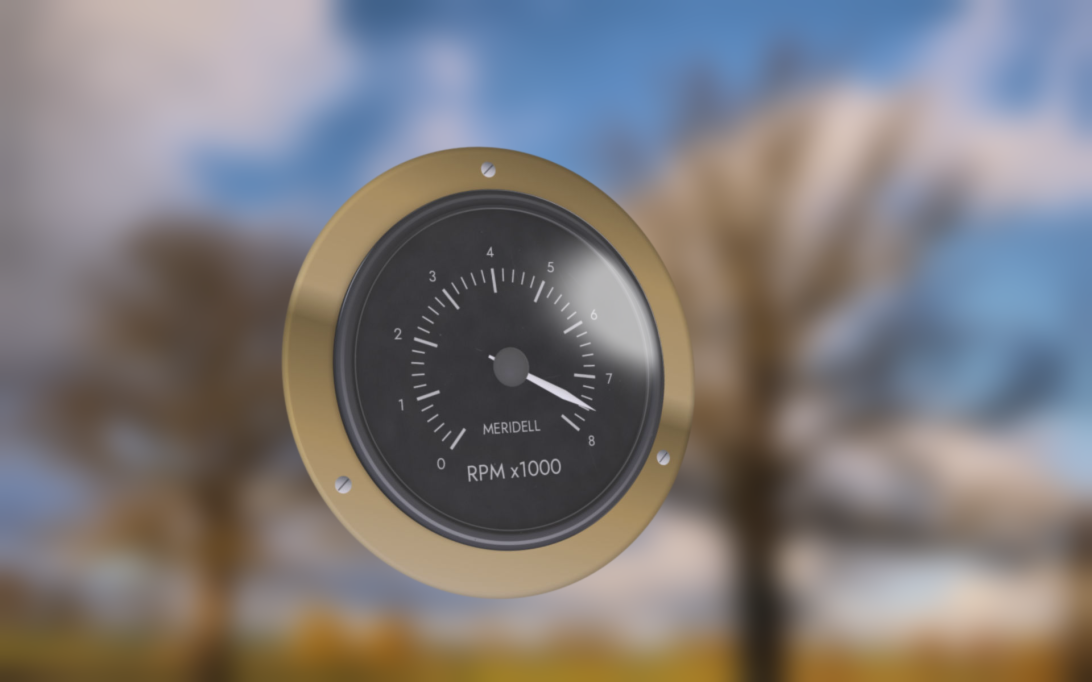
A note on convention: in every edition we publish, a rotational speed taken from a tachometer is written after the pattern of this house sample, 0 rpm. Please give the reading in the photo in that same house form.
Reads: 7600 rpm
